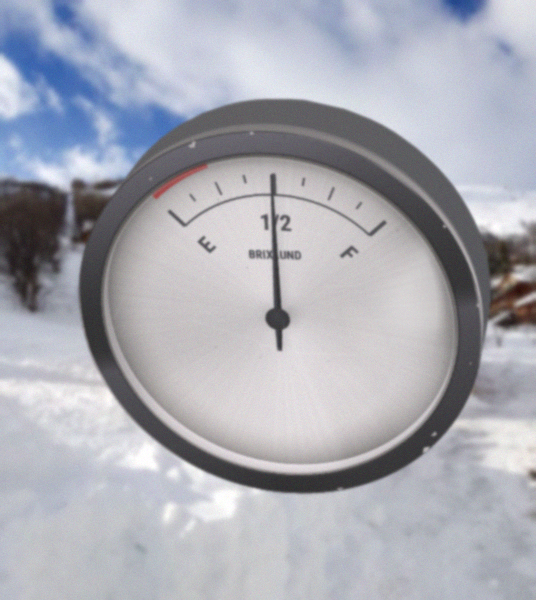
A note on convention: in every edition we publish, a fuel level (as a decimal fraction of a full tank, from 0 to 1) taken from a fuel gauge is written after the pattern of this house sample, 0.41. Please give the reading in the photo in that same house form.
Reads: 0.5
